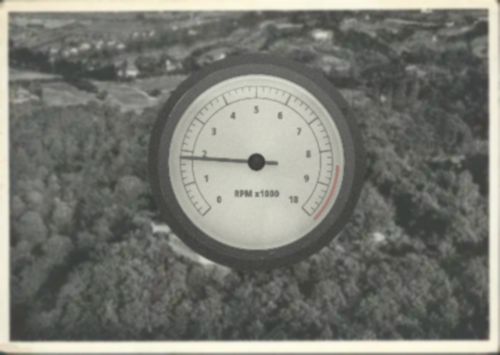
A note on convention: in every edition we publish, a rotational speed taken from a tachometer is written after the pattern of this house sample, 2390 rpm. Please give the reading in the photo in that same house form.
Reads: 1800 rpm
